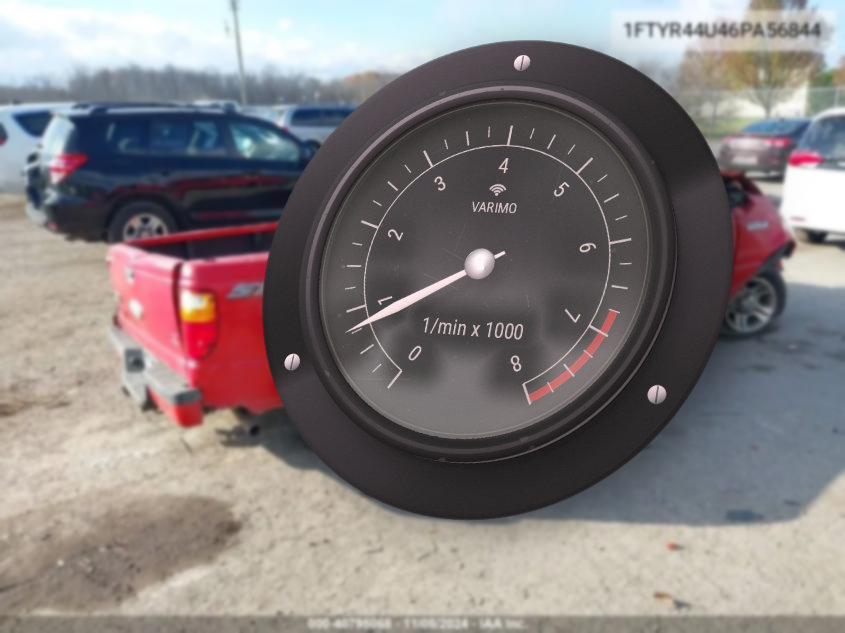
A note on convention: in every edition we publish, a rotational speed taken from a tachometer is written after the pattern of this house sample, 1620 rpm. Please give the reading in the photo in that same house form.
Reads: 750 rpm
